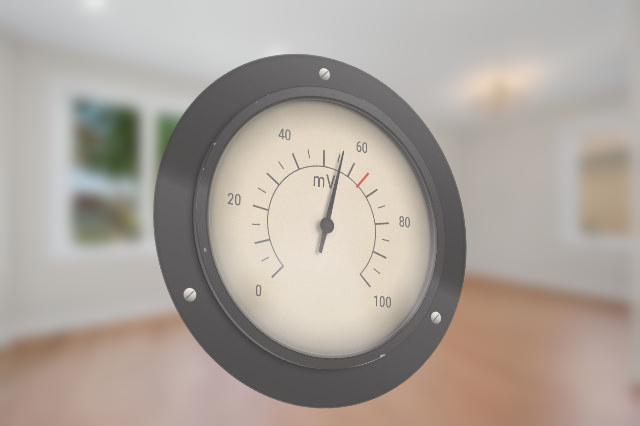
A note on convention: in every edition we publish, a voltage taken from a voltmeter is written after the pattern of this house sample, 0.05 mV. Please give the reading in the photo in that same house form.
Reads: 55 mV
